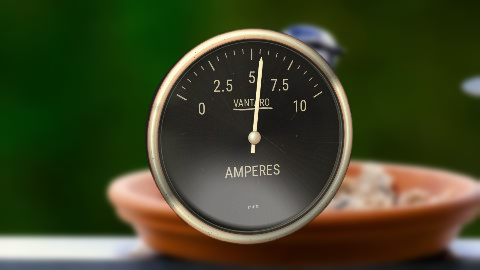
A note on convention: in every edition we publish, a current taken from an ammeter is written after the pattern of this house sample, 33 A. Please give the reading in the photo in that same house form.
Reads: 5.5 A
